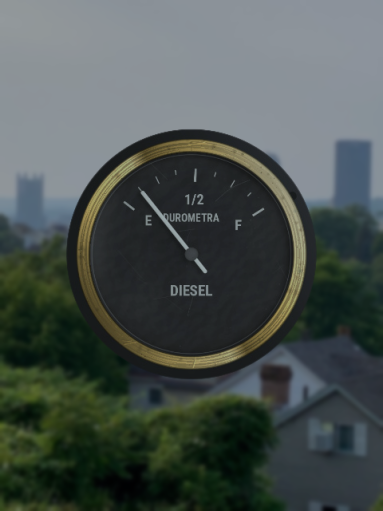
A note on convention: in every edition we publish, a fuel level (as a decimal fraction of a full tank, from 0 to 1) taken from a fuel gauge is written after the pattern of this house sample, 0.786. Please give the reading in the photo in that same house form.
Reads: 0.125
